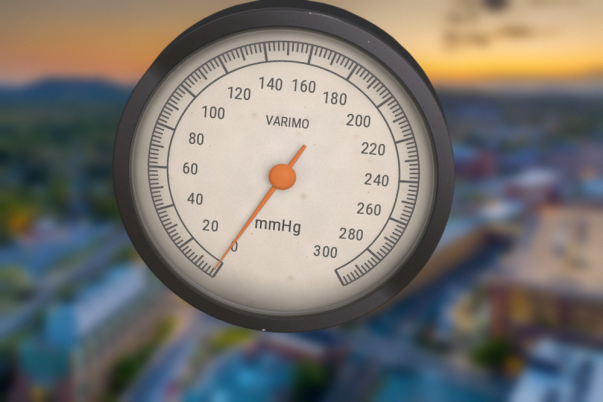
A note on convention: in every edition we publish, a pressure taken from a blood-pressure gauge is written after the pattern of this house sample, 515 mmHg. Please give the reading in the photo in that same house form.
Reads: 2 mmHg
